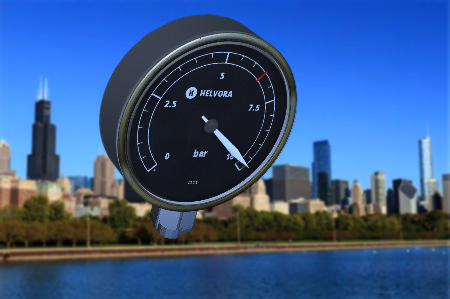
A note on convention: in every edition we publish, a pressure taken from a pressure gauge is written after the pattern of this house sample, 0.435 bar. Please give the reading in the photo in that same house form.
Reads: 9.75 bar
